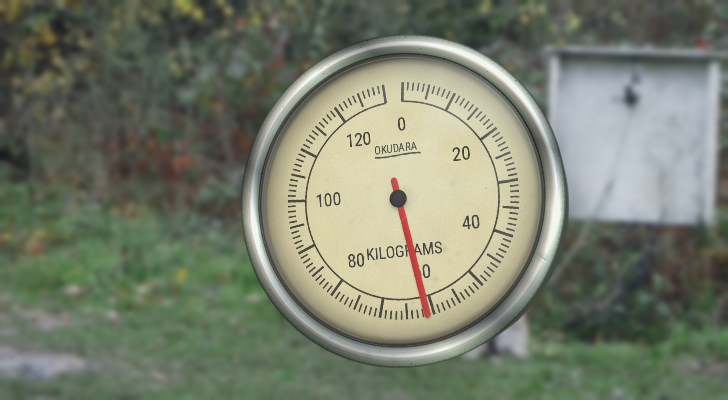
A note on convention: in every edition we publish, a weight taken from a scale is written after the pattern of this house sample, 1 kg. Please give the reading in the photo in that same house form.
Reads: 61 kg
